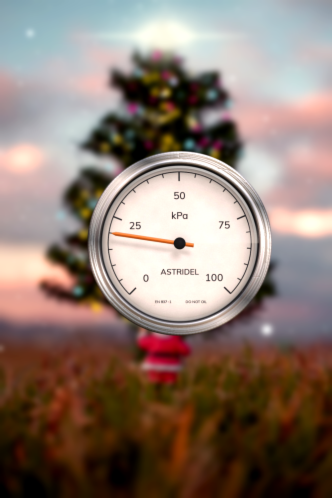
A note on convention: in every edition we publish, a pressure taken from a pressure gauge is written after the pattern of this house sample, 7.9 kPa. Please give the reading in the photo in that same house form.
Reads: 20 kPa
